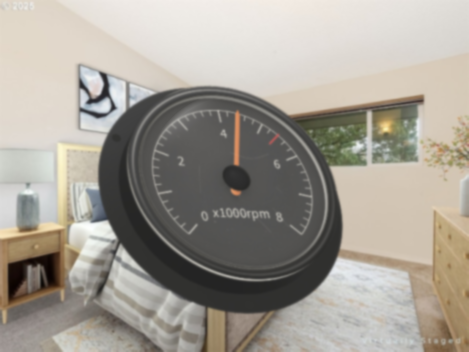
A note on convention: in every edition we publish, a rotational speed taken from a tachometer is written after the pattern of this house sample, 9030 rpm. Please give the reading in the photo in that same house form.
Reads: 4400 rpm
